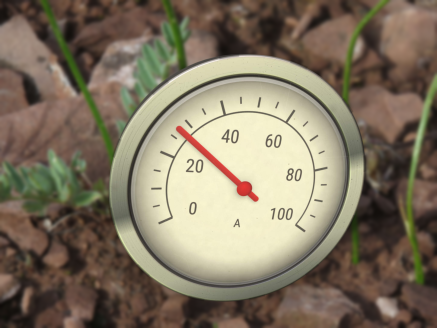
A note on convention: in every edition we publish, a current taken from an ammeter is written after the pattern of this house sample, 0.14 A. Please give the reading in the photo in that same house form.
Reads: 27.5 A
